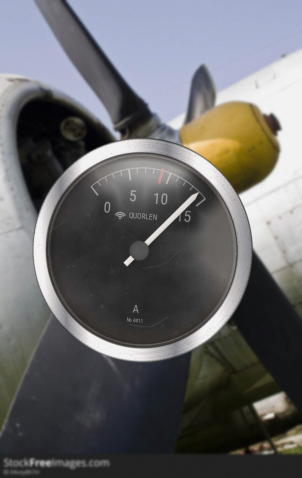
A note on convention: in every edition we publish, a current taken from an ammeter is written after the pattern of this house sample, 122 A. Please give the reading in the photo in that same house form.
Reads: 14 A
